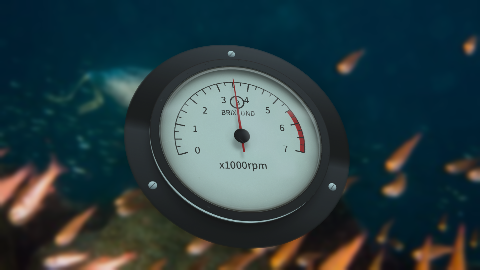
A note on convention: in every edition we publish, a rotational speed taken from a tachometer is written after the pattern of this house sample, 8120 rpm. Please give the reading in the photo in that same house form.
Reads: 3500 rpm
